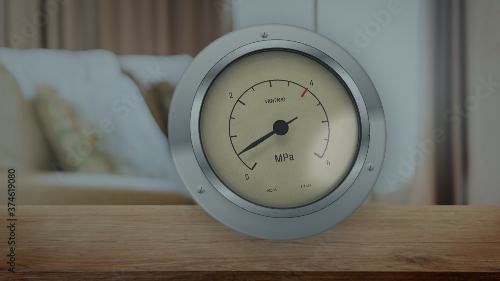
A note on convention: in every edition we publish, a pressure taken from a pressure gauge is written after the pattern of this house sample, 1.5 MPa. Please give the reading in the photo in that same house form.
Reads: 0.5 MPa
